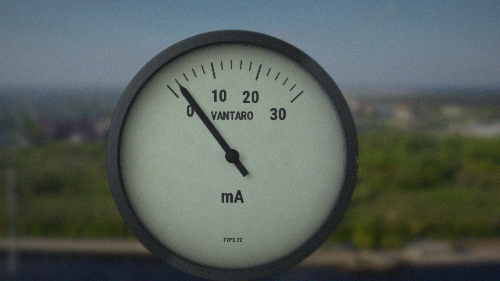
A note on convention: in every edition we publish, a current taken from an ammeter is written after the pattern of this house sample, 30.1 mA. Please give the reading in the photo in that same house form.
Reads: 2 mA
